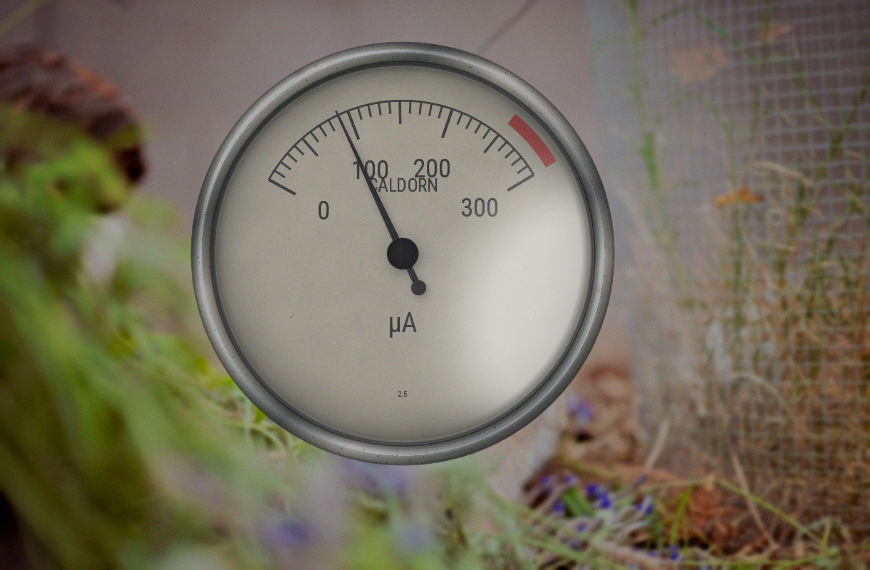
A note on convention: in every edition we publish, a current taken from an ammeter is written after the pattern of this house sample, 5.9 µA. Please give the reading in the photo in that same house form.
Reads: 90 µA
